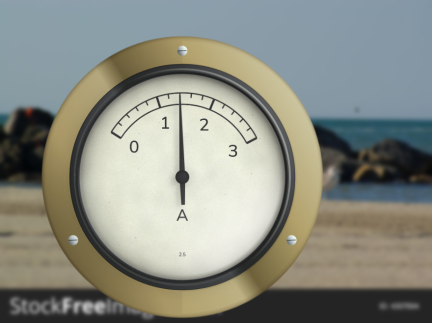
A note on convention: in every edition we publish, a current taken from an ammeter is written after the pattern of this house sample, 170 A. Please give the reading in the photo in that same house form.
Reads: 1.4 A
